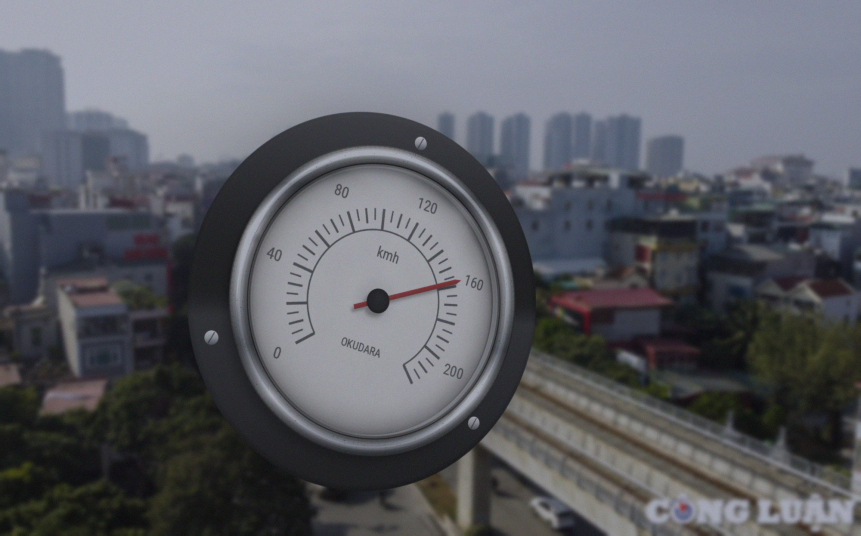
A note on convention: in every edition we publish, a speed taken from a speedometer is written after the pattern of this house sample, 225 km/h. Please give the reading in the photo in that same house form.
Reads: 157.5 km/h
